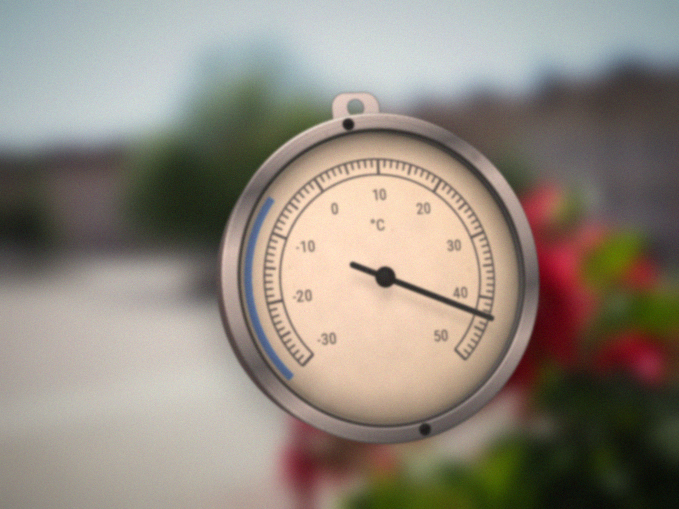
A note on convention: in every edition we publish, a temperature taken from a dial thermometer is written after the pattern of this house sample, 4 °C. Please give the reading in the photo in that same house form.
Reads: 43 °C
